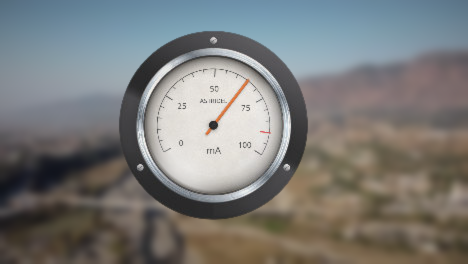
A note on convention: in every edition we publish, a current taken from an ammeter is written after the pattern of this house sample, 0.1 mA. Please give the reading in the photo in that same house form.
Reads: 65 mA
